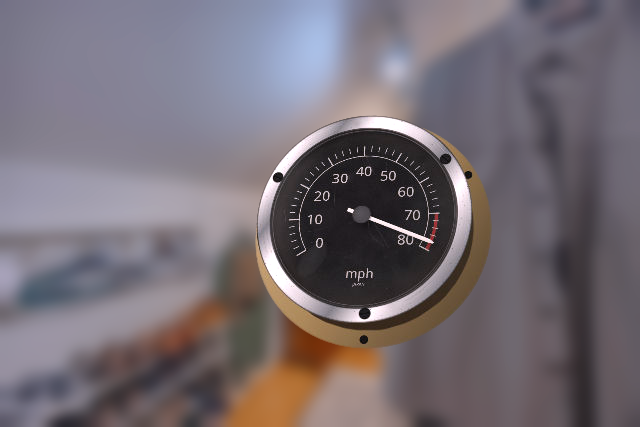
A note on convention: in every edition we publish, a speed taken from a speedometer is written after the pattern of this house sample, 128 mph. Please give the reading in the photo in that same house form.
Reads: 78 mph
